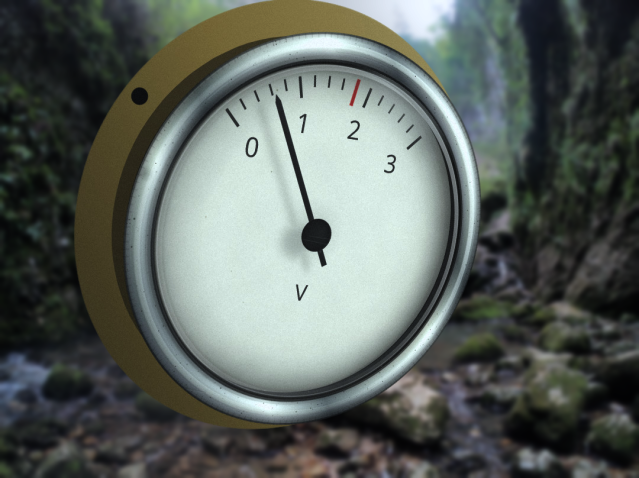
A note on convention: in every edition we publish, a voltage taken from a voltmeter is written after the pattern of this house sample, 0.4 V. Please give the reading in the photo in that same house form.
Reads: 0.6 V
